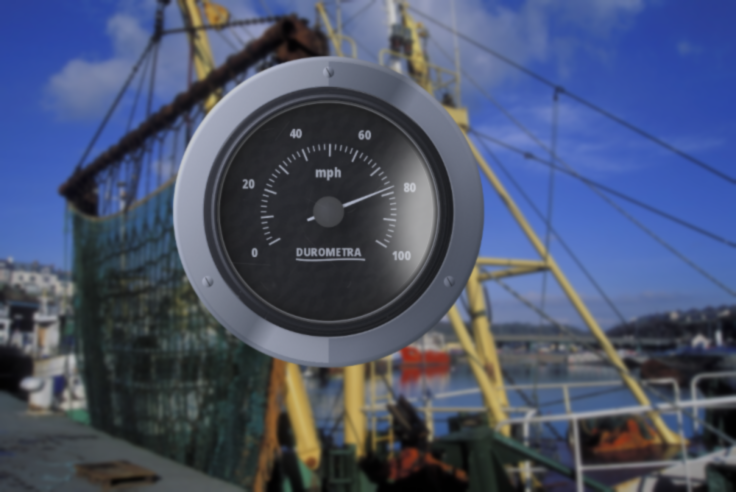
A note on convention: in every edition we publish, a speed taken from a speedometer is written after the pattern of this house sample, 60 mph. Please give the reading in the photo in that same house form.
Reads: 78 mph
